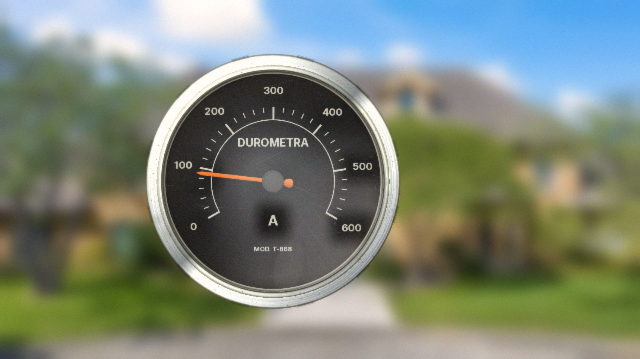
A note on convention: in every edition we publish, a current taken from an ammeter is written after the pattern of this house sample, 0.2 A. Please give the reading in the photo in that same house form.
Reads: 90 A
